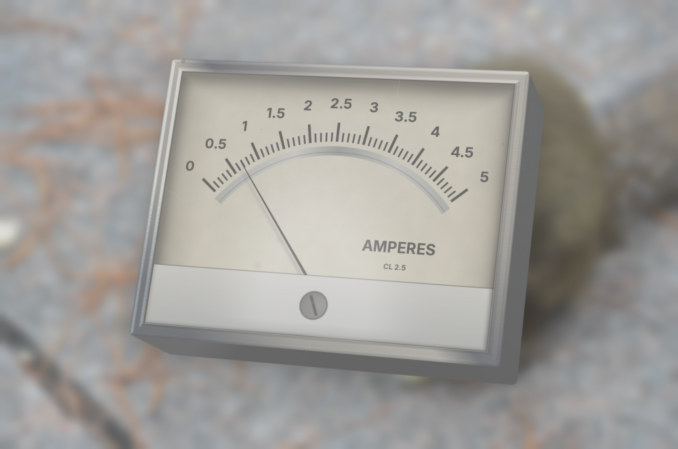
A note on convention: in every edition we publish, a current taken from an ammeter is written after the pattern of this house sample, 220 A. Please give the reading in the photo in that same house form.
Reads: 0.7 A
